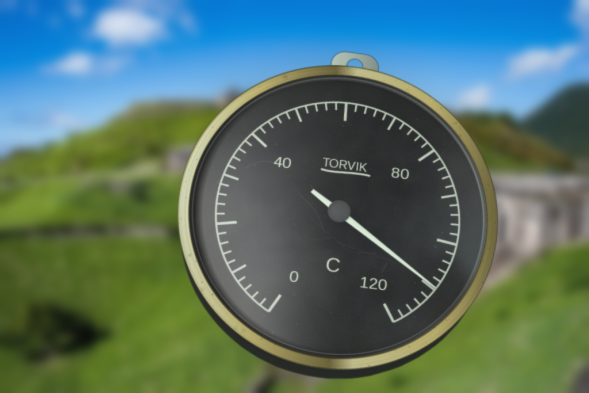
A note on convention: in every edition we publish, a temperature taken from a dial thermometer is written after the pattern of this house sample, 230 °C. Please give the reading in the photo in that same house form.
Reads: 110 °C
